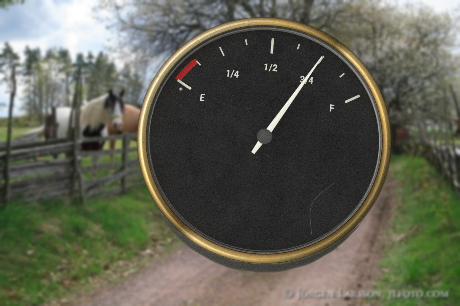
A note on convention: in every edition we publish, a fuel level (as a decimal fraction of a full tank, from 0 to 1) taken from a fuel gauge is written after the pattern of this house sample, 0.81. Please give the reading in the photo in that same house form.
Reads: 0.75
